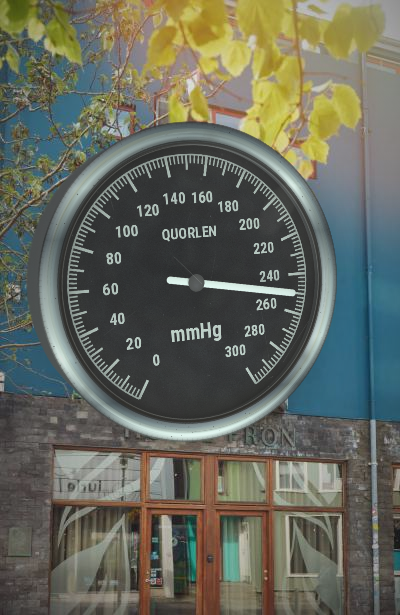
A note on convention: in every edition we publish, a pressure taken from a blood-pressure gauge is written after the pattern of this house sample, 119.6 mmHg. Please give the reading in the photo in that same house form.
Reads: 250 mmHg
